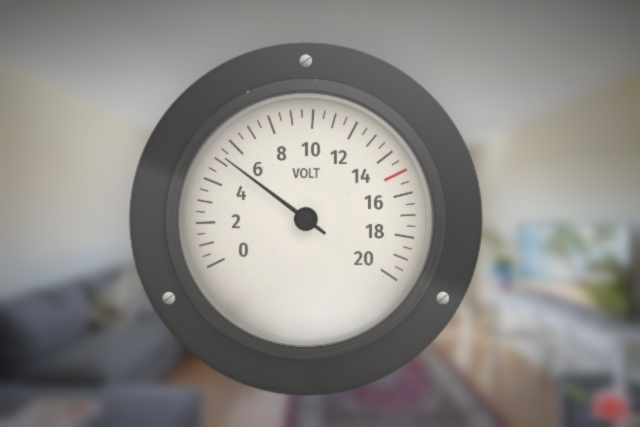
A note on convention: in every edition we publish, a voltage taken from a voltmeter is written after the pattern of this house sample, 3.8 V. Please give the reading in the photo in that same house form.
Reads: 5.25 V
